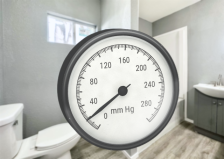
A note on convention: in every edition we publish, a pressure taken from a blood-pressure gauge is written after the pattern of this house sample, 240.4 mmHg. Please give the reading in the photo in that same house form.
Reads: 20 mmHg
